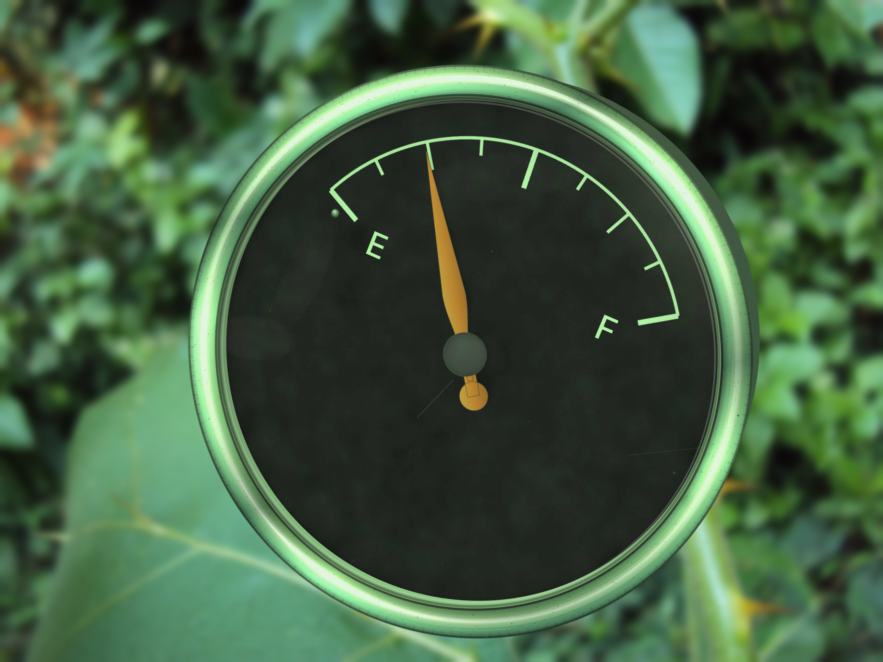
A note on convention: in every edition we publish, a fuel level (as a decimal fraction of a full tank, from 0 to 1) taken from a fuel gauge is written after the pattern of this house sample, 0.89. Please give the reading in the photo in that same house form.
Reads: 0.25
